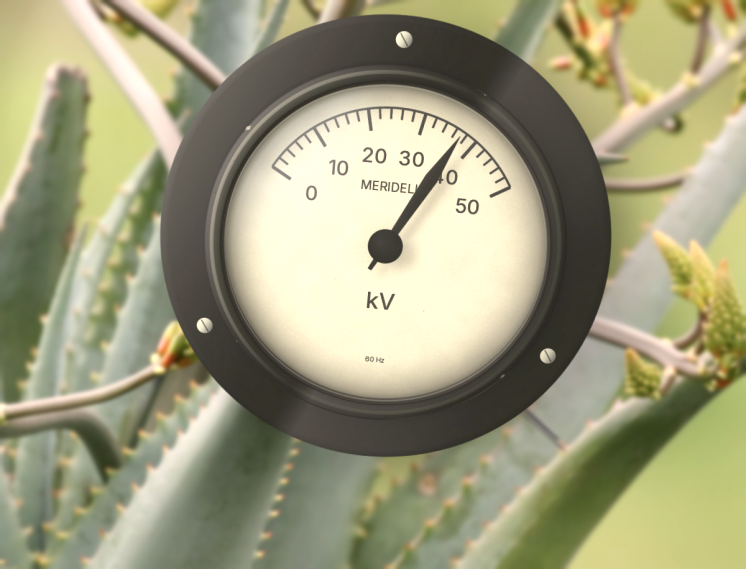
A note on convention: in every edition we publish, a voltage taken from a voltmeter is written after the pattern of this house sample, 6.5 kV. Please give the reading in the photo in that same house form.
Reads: 37 kV
